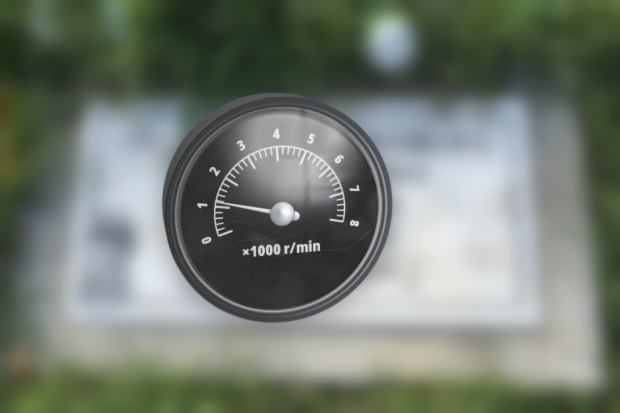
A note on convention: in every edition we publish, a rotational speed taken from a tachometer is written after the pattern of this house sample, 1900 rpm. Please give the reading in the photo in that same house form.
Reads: 1200 rpm
